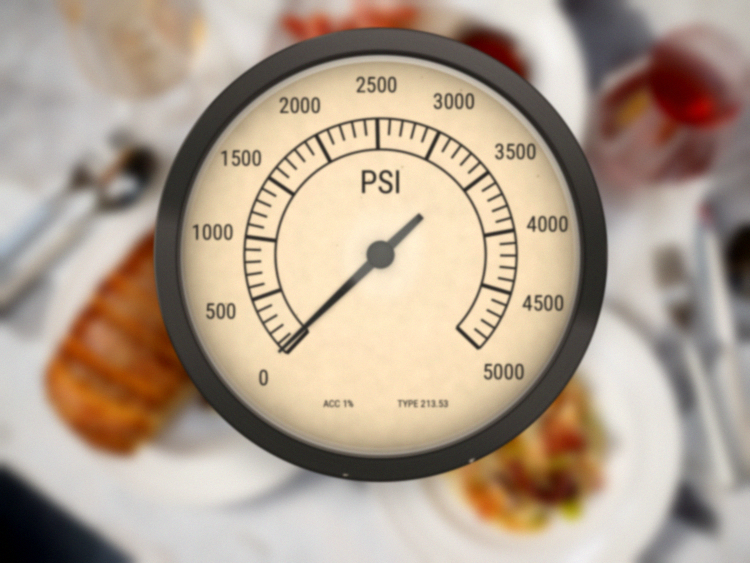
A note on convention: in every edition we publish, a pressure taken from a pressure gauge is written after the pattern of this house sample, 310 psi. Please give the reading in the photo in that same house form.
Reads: 50 psi
